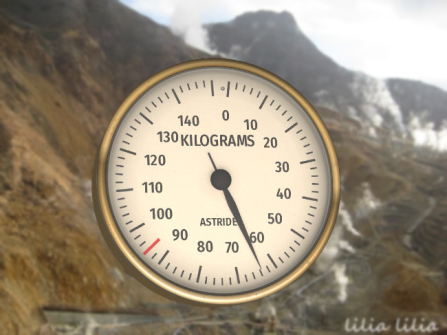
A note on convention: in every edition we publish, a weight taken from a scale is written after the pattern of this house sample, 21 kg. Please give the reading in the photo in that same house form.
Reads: 64 kg
